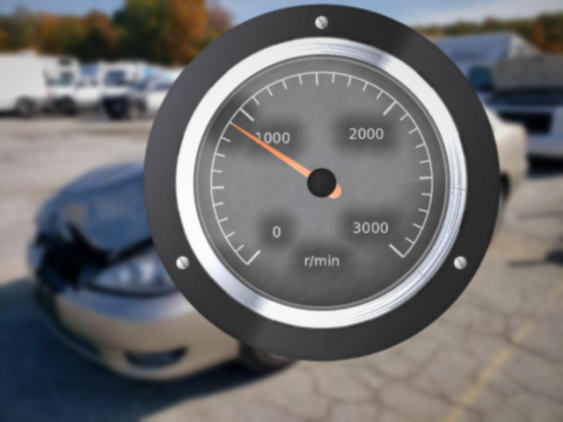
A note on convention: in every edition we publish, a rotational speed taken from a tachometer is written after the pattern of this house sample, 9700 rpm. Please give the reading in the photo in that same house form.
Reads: 900 rpm
